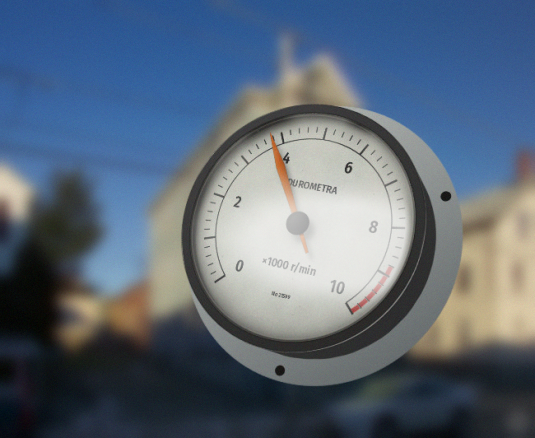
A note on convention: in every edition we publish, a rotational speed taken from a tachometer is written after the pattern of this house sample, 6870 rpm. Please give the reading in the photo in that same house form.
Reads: 3800 rpm
